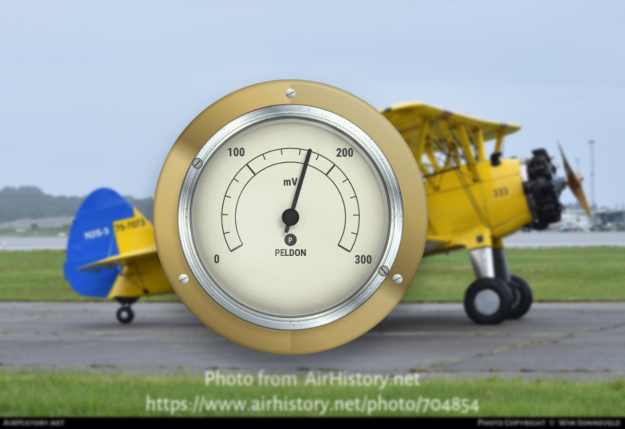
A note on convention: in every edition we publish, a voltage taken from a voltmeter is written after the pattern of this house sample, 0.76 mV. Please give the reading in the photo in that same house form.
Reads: 170 mV
